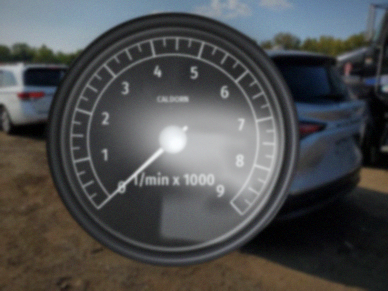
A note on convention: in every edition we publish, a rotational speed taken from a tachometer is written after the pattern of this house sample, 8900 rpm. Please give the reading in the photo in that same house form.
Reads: 0 rpm
